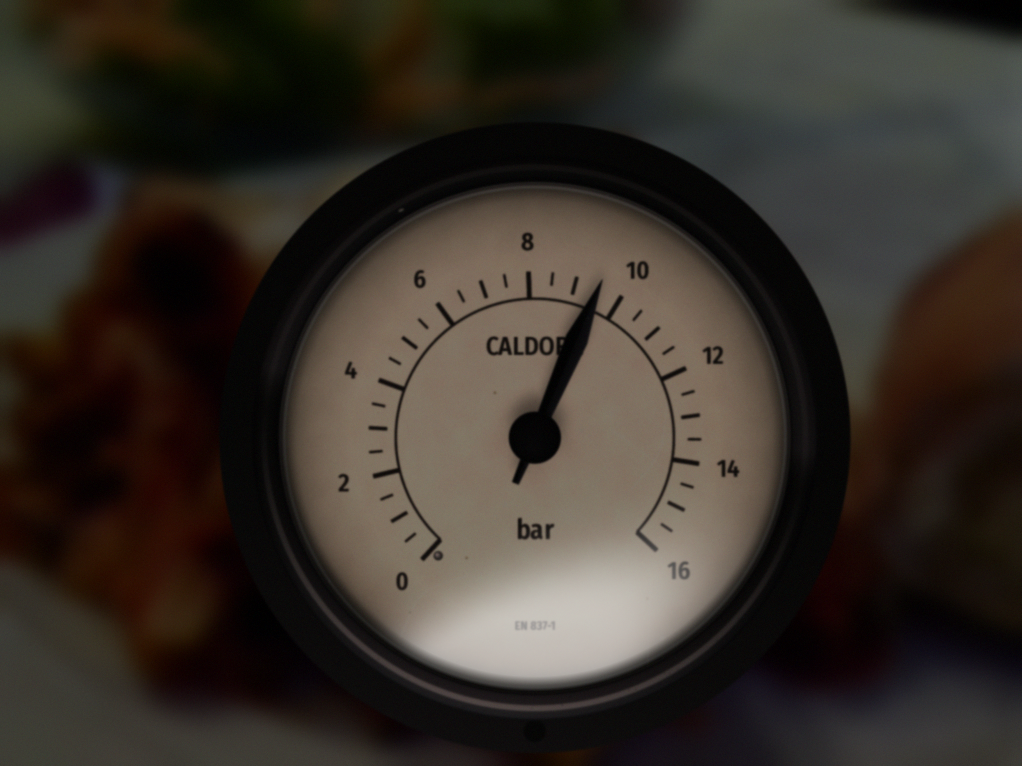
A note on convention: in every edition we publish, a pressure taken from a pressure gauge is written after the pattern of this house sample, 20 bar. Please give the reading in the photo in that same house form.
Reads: 9.5 bar
